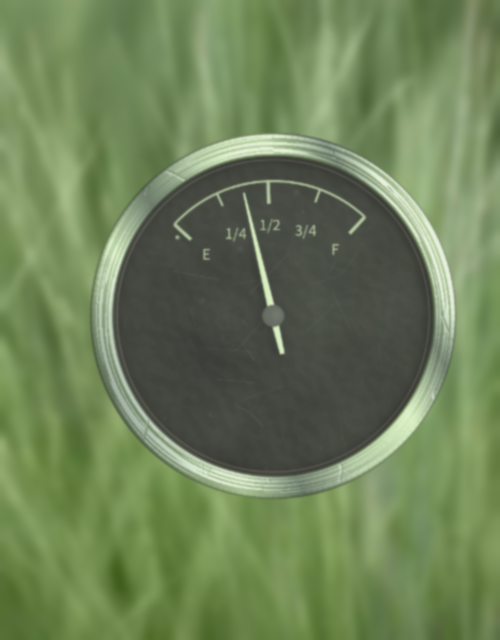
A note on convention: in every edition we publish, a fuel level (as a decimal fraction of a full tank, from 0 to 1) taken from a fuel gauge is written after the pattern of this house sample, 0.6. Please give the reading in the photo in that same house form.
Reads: 0.375
